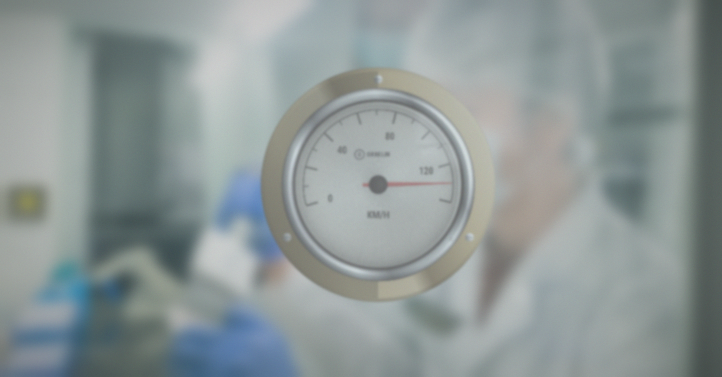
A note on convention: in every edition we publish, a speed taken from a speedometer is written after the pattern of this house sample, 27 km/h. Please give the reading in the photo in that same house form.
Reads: 130 km/h
